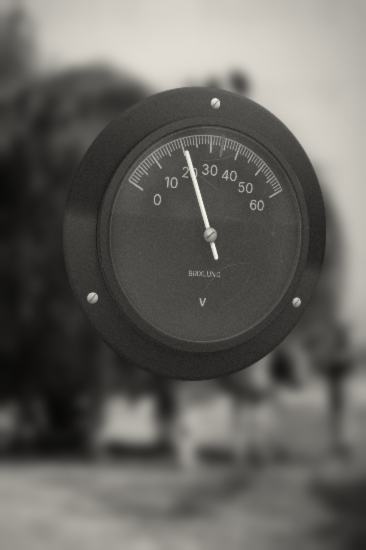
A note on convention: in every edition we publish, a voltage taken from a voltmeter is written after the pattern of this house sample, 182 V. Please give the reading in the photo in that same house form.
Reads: 20 V
